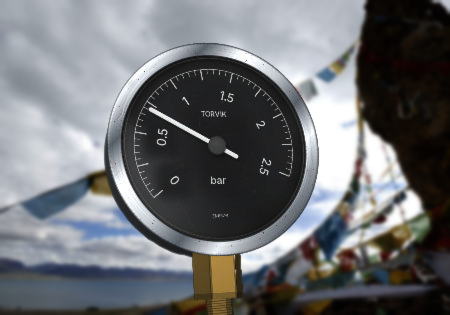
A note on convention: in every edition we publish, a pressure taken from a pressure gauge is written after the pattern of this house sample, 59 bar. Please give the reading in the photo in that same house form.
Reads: 0.7 bar
